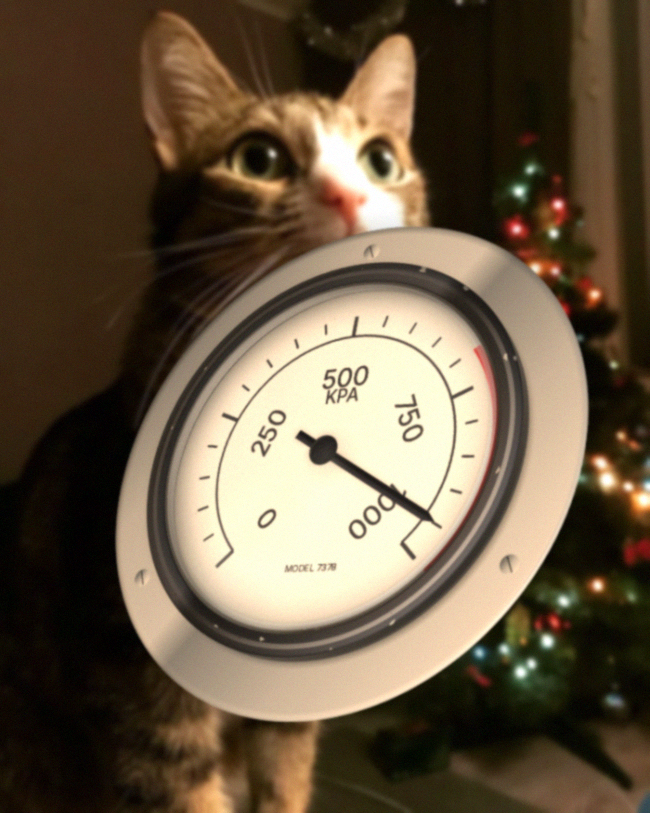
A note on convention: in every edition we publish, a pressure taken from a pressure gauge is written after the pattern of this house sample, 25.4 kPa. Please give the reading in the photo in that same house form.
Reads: 950 kPa
